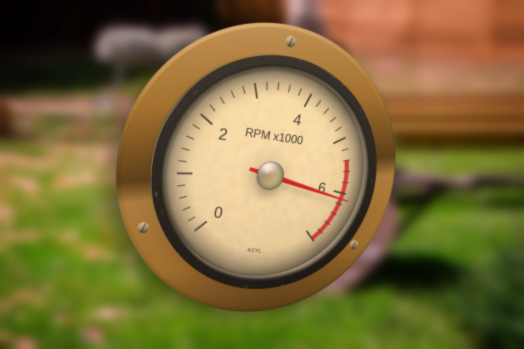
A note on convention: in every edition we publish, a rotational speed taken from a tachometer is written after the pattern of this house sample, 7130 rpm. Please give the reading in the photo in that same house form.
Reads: 6100 rpm
